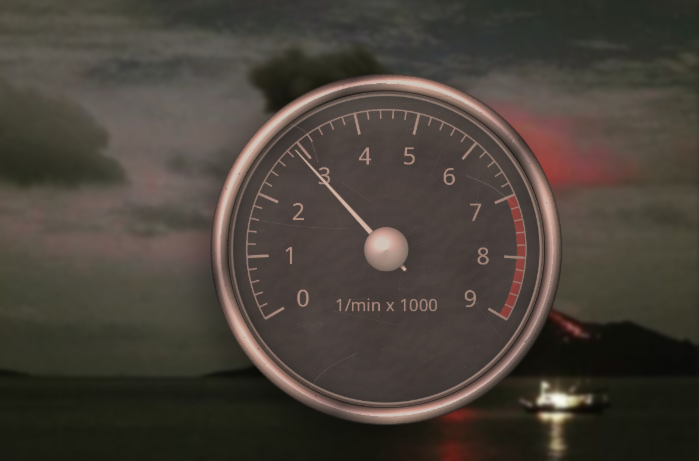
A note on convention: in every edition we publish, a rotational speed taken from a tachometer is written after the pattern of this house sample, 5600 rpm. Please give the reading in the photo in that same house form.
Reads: 2900 rpm
